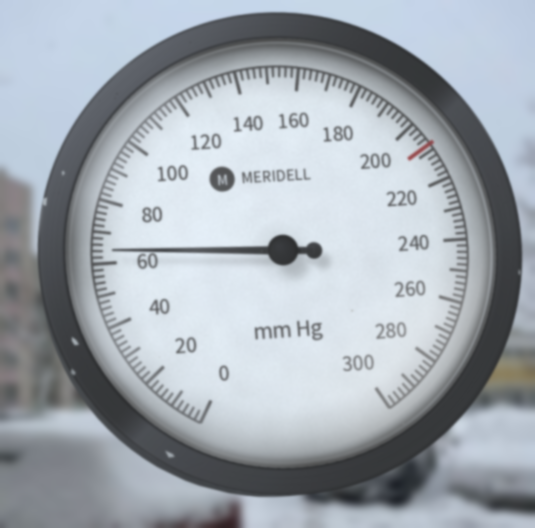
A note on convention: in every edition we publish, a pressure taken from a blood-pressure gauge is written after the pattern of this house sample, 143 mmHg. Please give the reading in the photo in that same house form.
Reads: 64 mmHg
